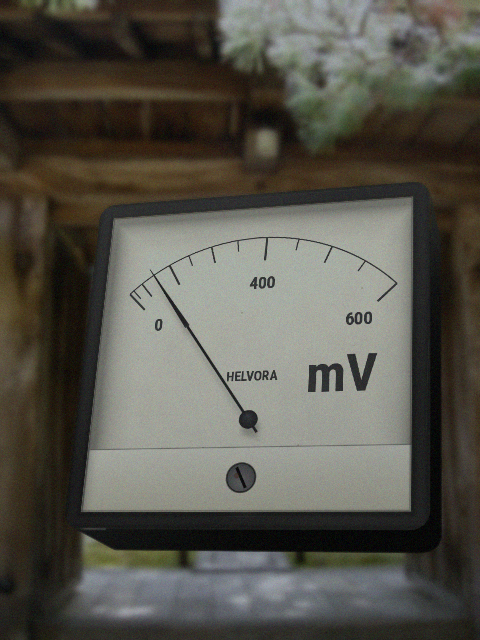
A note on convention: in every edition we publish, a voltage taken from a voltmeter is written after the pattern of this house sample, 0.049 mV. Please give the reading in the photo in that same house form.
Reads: 150 mV
